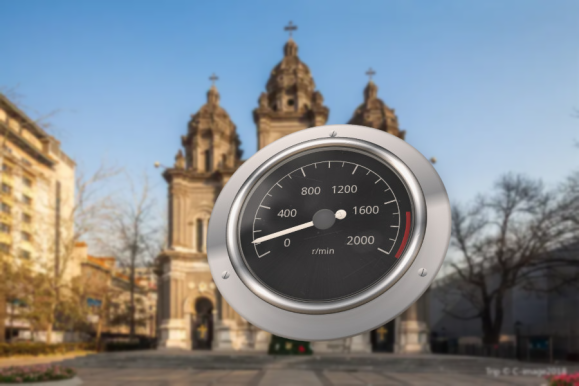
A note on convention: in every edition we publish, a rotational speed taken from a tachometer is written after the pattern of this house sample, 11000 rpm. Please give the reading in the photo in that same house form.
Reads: 100 rpm
